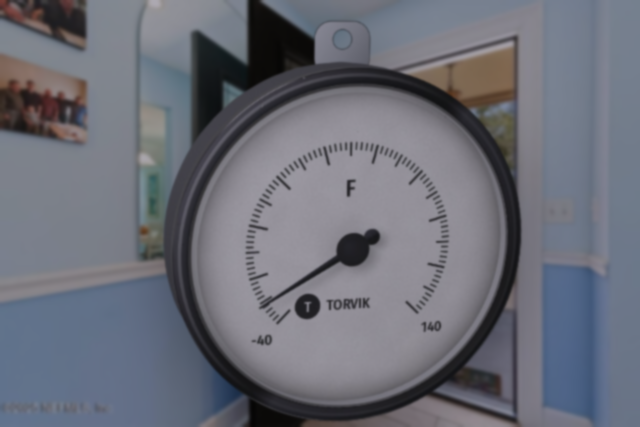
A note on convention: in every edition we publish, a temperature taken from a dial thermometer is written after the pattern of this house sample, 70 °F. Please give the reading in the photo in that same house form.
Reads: -30 °F
